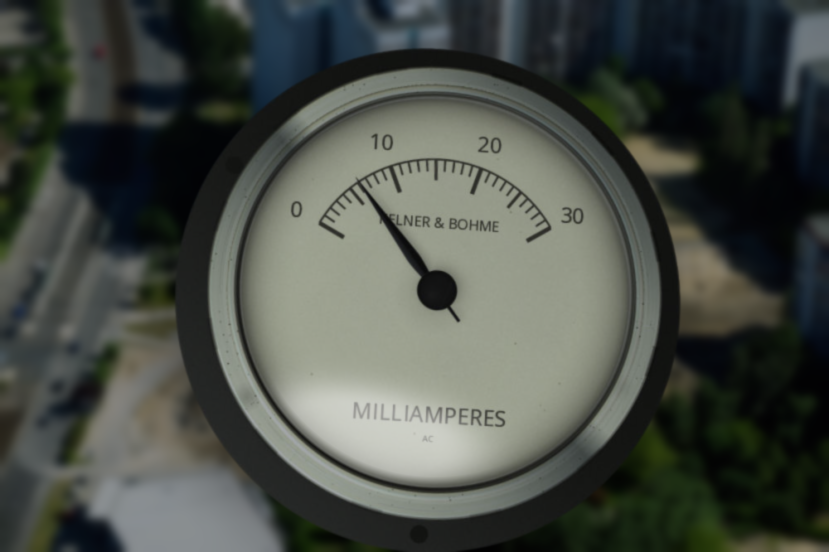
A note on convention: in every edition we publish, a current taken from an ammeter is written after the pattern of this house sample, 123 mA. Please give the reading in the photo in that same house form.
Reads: 6 mA
